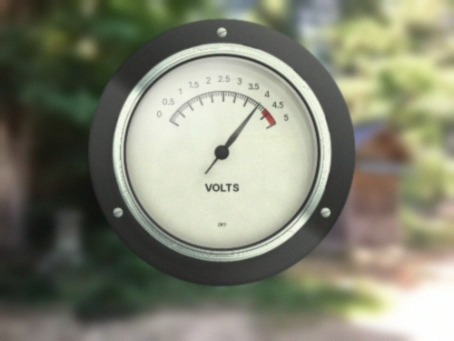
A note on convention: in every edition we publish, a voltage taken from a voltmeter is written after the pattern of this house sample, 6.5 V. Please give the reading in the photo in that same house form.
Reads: 4 V
